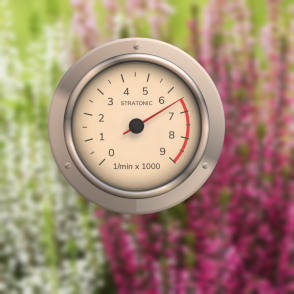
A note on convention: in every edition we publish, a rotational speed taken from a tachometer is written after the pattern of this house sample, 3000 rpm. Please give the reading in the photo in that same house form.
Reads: 6500 rpm
